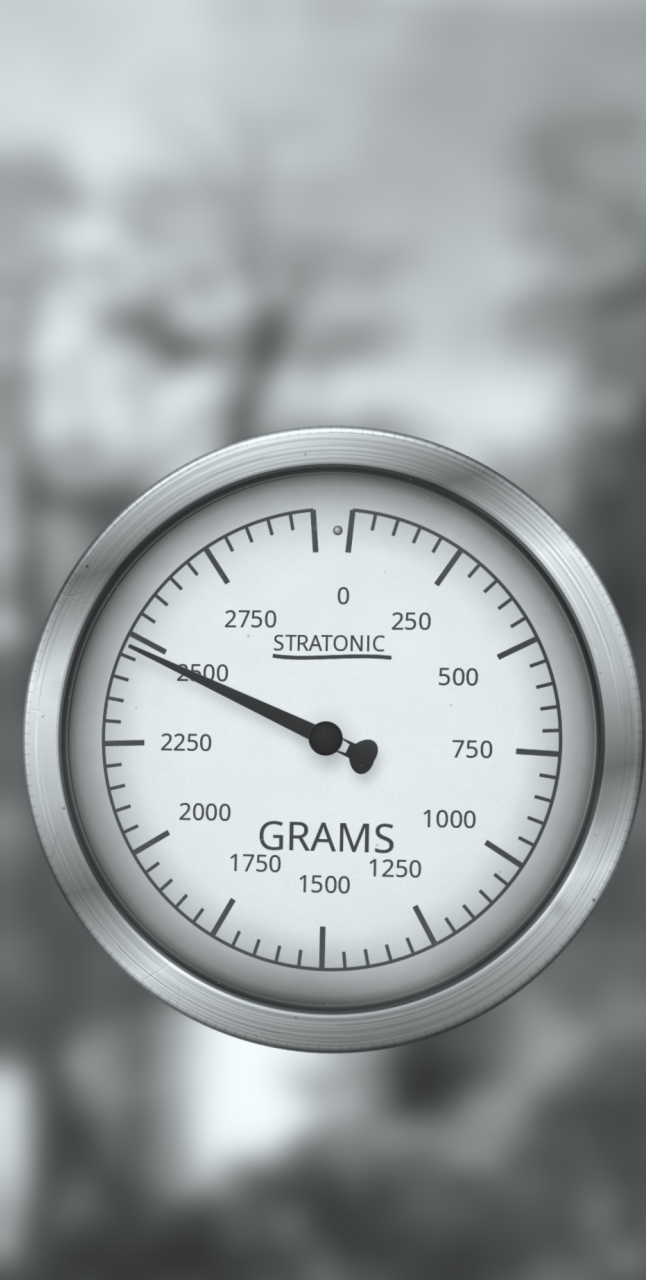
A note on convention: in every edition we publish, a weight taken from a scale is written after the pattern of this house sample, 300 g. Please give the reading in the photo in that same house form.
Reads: 2475 g
